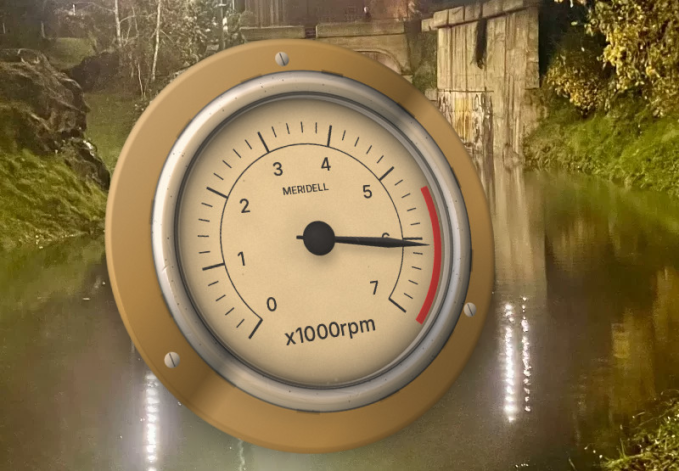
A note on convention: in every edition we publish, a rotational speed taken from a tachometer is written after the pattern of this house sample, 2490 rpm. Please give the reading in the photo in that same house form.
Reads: 6100 rpm
